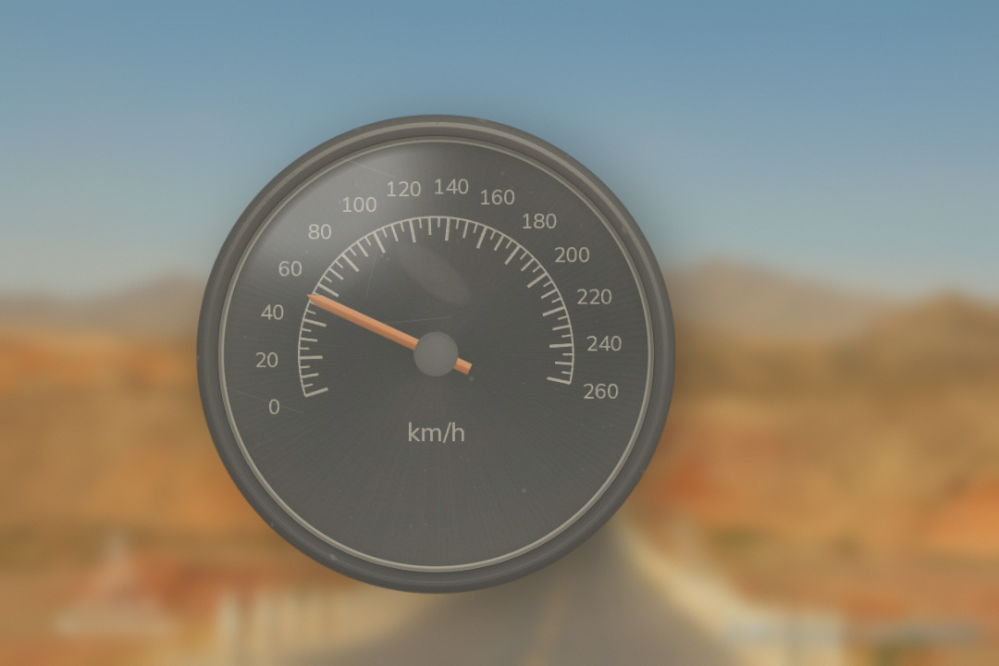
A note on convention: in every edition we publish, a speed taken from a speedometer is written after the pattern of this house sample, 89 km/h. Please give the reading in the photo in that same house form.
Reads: 52.5 km/h
